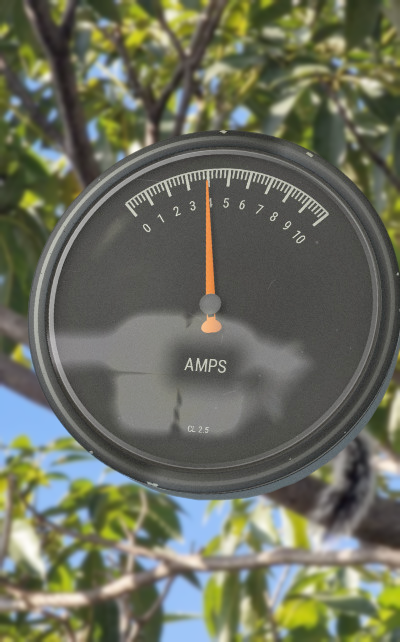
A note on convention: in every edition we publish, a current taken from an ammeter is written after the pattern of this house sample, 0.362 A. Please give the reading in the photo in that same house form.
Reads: 4 A
